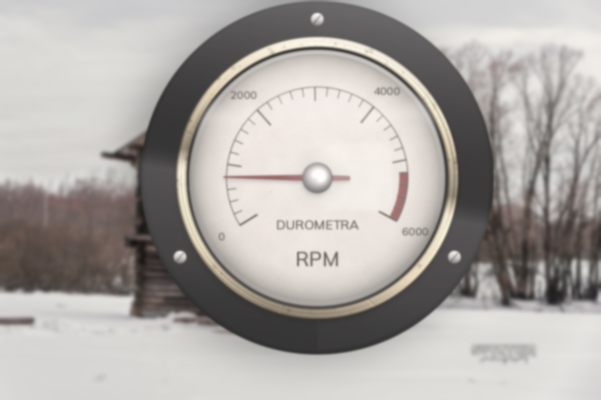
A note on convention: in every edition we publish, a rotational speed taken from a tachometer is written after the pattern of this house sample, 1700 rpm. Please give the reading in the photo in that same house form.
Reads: 800 rpm
